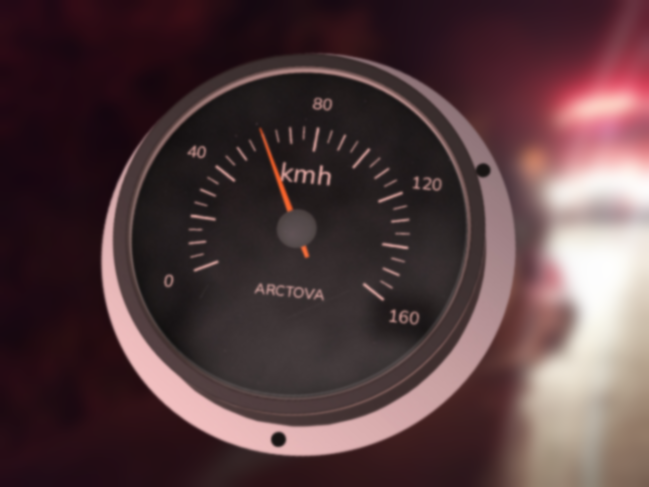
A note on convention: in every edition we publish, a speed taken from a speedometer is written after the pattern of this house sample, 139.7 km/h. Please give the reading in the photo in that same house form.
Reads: 60 km/h
